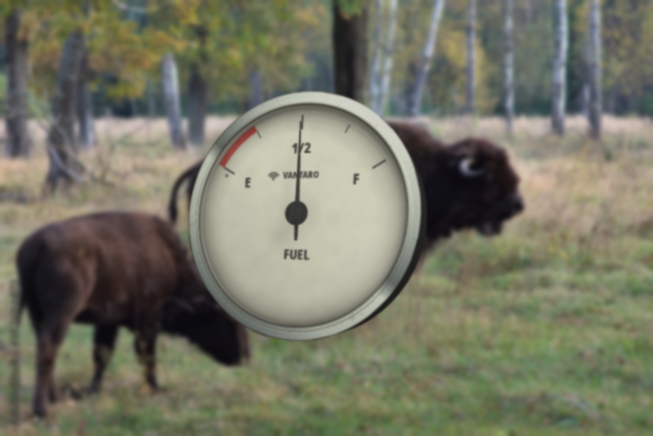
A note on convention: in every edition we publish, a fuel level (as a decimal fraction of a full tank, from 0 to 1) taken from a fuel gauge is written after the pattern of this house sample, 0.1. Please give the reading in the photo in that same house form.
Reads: 0.5
